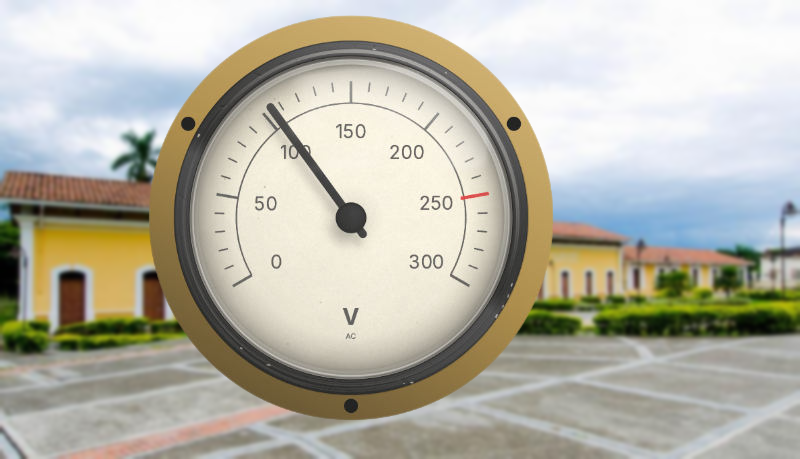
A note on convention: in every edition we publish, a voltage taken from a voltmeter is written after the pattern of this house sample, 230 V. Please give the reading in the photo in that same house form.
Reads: 105 V
